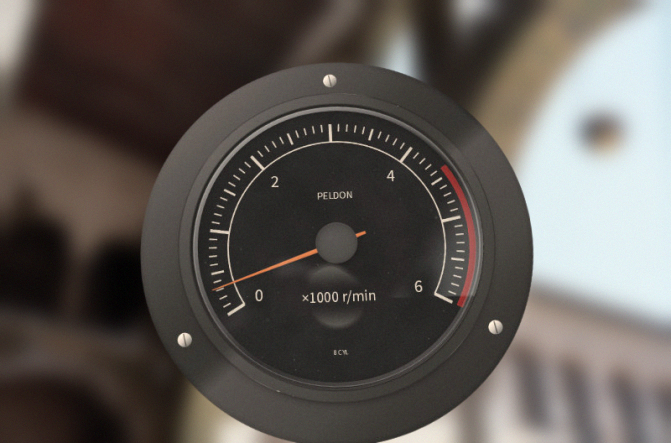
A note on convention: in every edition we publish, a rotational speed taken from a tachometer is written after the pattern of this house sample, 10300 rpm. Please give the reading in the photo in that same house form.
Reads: 300 rpm
